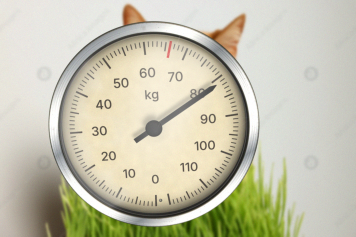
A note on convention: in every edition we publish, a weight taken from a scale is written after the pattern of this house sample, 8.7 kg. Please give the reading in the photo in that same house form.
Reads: 81 kg
